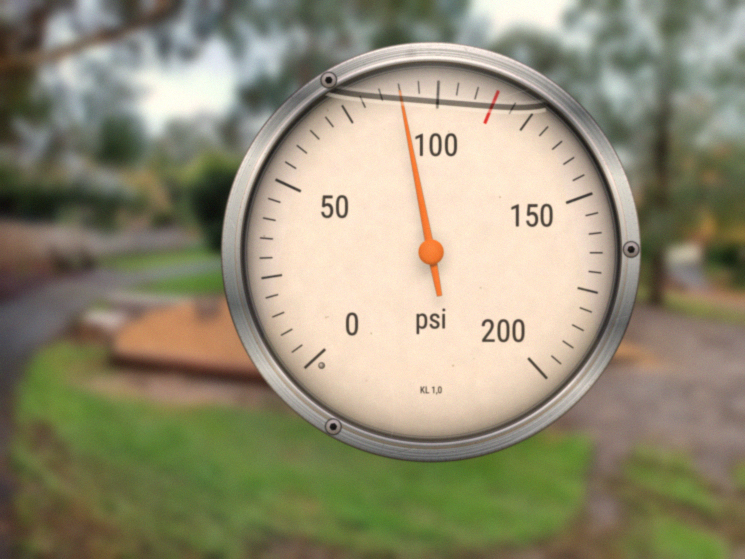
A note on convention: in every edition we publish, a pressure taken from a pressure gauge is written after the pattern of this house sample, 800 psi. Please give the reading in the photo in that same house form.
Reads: 90 psi
